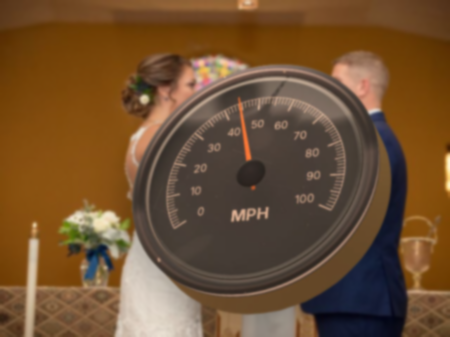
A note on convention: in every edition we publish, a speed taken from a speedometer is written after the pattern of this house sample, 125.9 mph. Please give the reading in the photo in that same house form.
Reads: 45 mph
